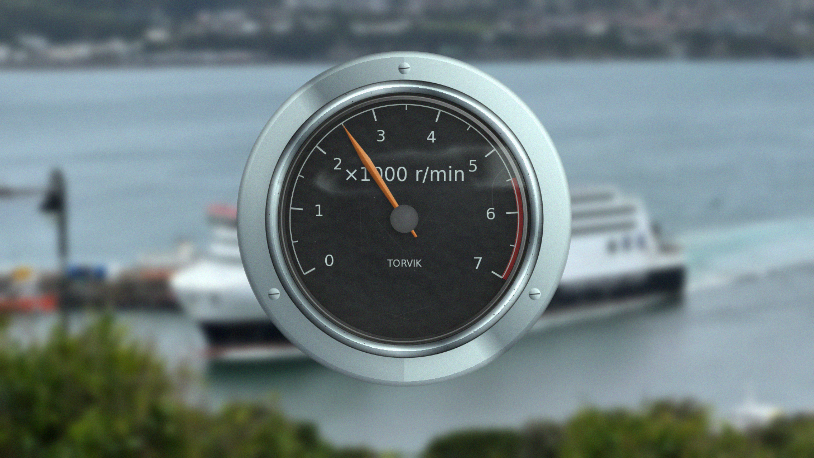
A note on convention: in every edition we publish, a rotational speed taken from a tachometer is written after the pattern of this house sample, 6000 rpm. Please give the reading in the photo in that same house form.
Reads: 2500 rpm
